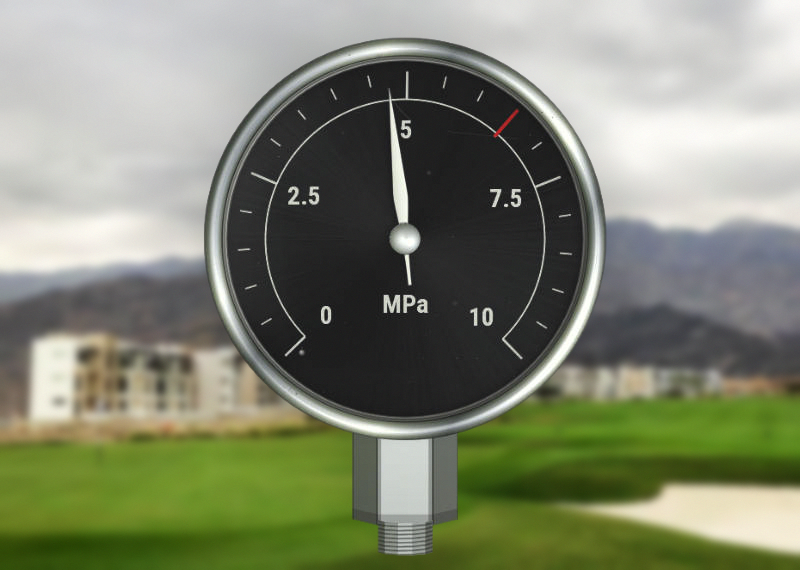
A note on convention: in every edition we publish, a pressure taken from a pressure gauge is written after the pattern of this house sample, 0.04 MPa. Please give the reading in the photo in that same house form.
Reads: 4.75 MPa
